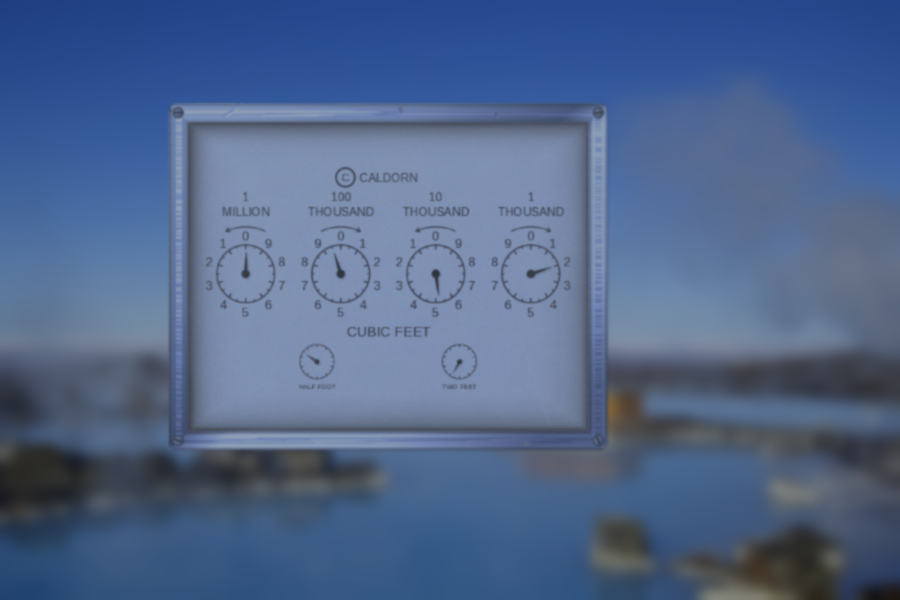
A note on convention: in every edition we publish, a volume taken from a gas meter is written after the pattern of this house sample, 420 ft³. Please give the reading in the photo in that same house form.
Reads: 995200 ft³
